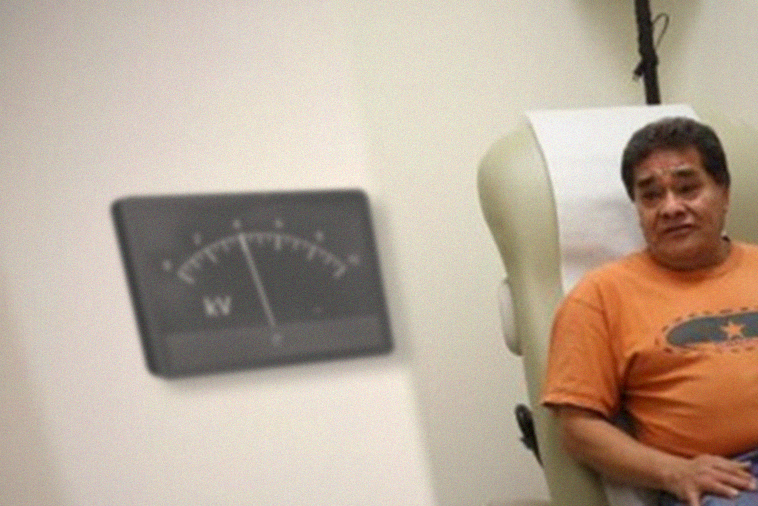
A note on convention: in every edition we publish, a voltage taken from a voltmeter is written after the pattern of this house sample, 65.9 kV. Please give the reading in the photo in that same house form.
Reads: 4 kV
